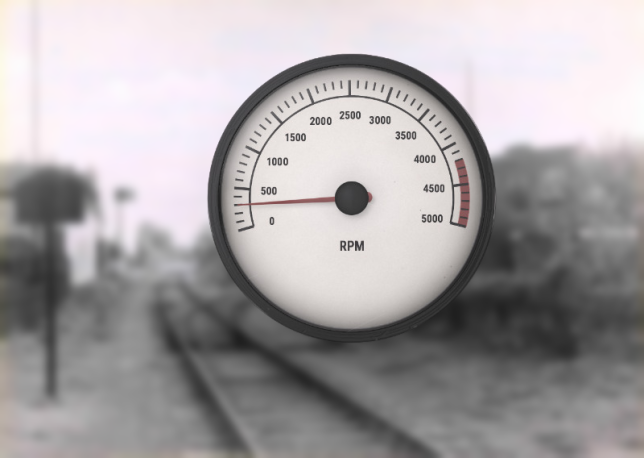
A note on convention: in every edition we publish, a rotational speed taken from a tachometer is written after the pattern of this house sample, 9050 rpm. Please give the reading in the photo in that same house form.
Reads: 300 rpm
